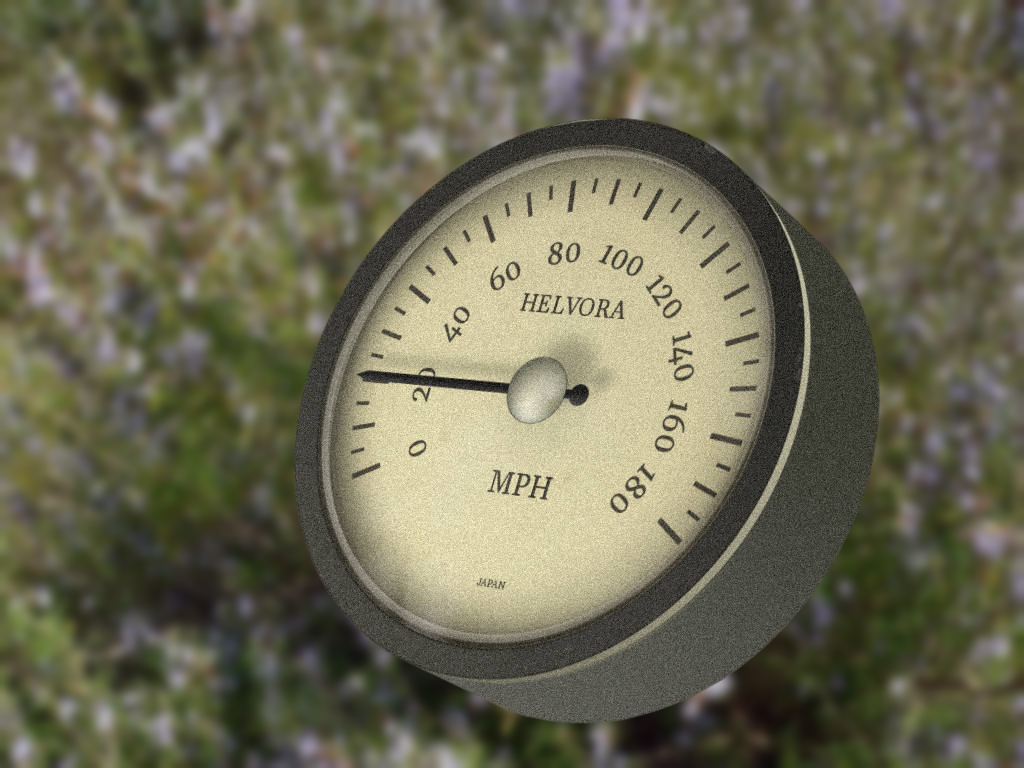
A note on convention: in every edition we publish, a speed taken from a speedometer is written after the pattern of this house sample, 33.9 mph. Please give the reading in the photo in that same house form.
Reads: 20 mph
